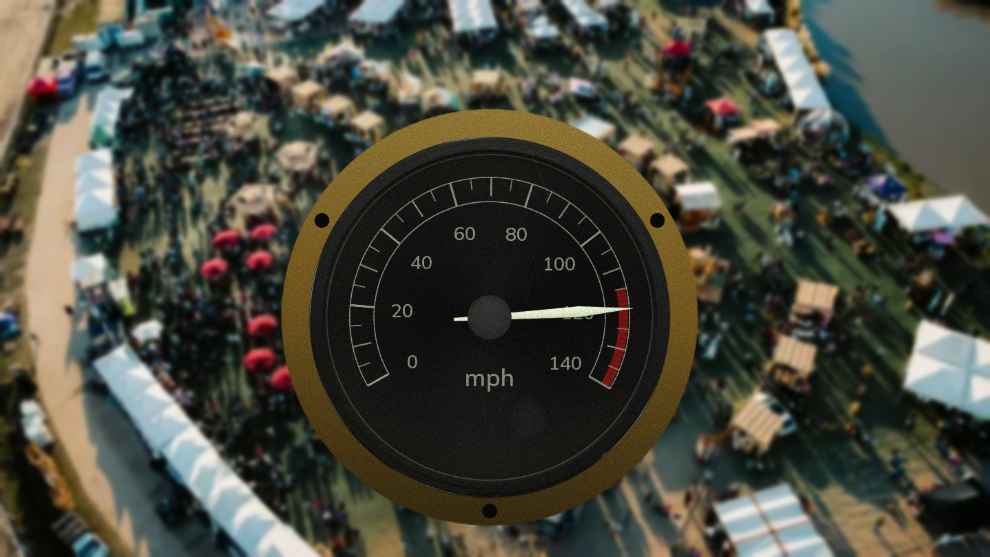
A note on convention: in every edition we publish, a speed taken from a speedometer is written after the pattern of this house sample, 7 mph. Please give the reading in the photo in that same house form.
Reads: 120 mph
